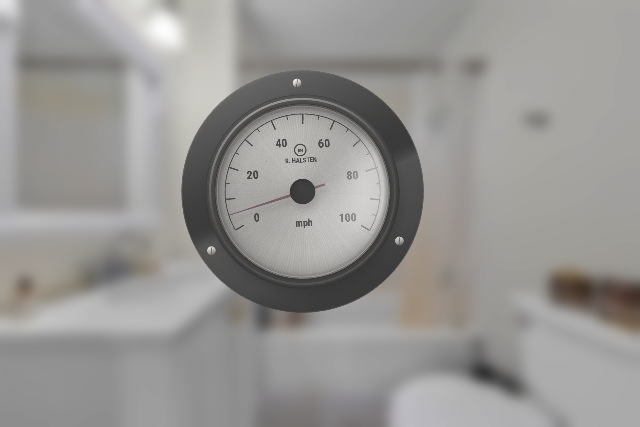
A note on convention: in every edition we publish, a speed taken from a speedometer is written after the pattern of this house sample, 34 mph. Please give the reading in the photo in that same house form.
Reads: 5 mph
